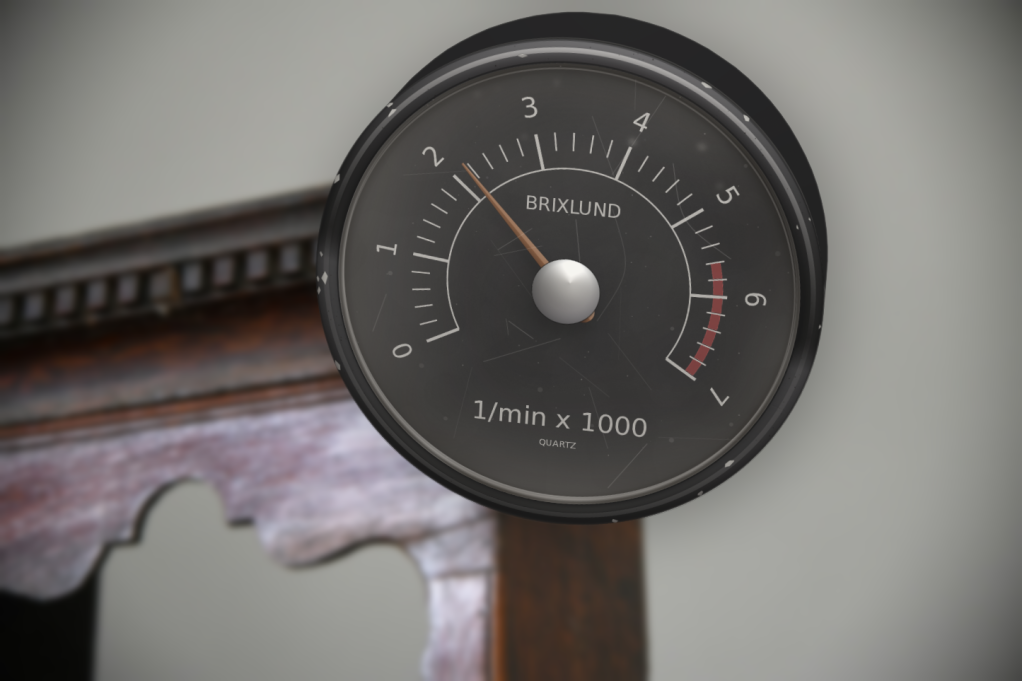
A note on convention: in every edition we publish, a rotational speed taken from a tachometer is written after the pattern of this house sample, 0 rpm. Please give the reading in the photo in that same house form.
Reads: 2200 rpm
